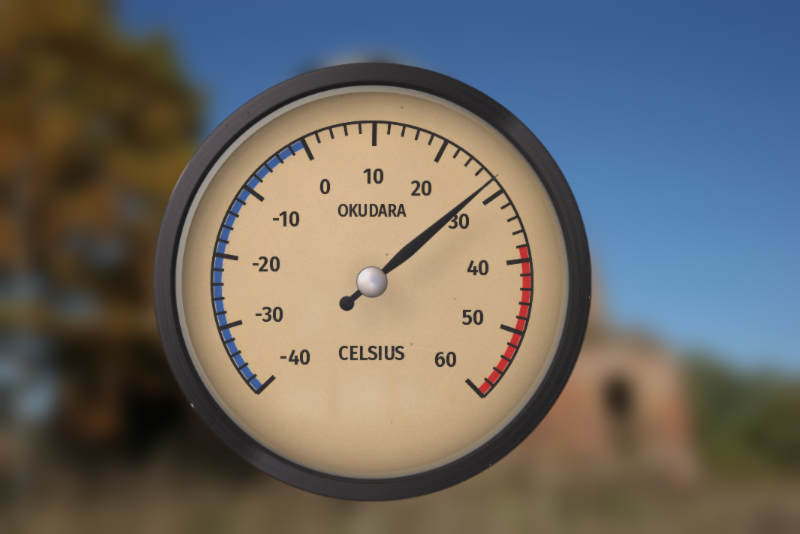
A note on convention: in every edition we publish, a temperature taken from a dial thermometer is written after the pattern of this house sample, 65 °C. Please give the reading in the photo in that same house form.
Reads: 28 °C
